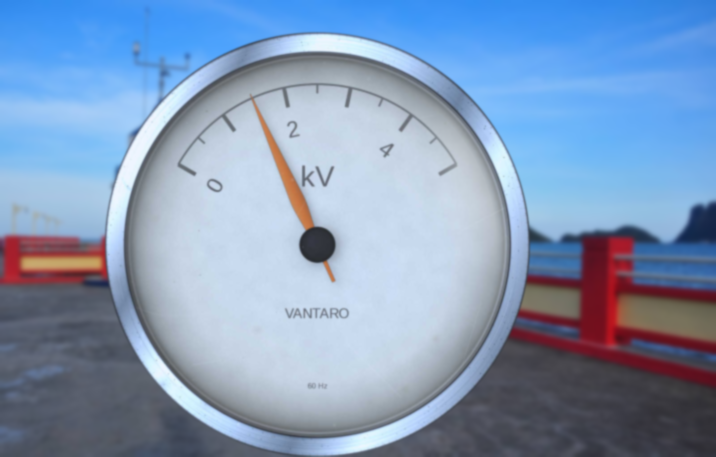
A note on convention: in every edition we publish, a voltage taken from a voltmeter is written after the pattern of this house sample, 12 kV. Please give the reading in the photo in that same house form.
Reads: 1.5 kV
